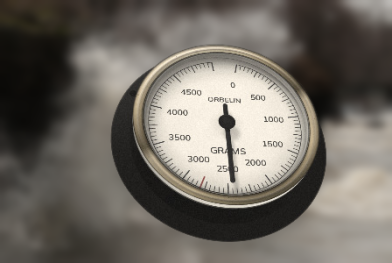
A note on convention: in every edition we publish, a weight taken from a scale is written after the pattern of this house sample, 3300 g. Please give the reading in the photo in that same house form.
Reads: 2450 g
